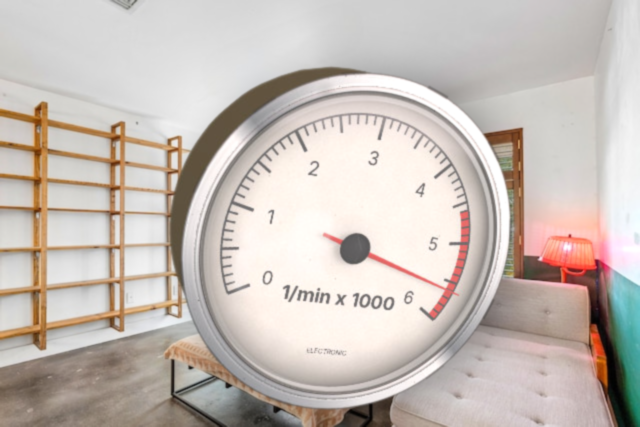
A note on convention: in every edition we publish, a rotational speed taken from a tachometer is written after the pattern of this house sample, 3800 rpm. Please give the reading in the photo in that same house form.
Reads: 5600 rpm
